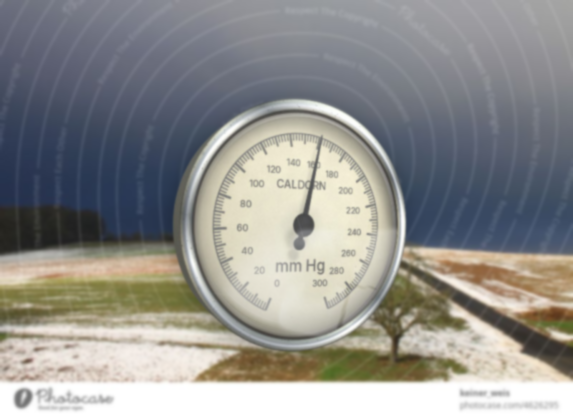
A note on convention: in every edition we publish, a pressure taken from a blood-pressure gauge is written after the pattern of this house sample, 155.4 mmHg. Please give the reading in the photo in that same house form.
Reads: 160 mmHg
